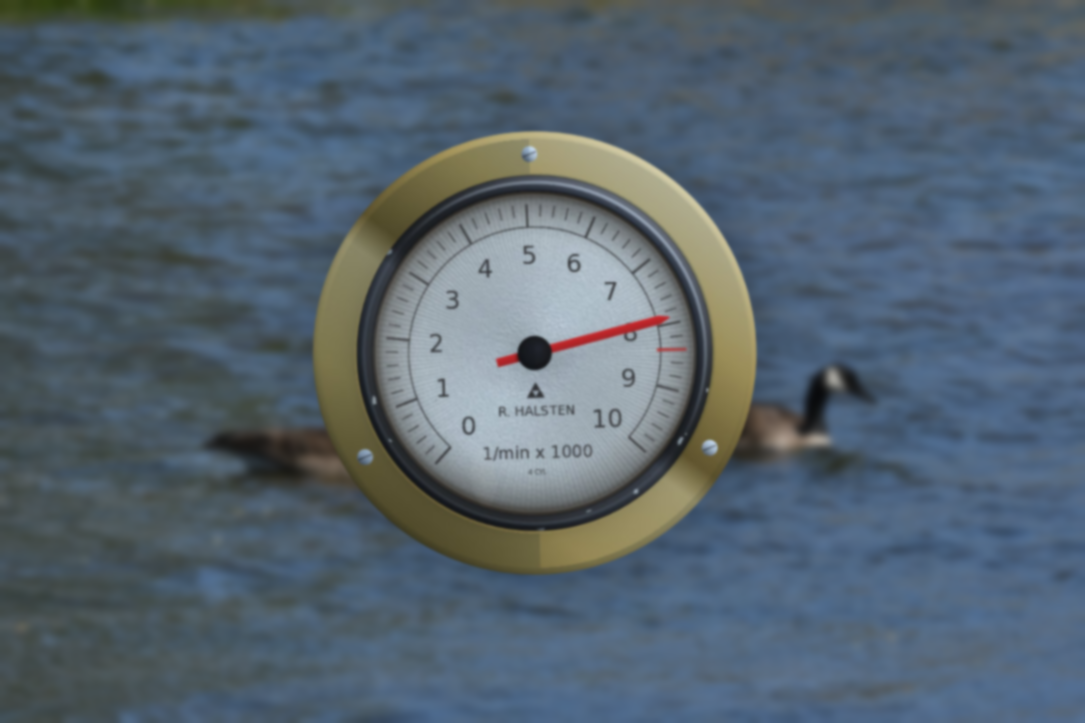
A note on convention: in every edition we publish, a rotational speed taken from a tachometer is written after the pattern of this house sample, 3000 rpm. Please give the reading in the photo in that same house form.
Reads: 7900 rpm
